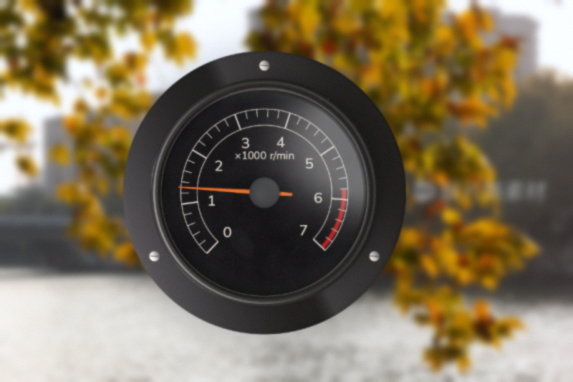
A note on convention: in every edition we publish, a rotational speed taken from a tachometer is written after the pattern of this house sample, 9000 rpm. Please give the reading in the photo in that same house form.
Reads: 1300 rpm
